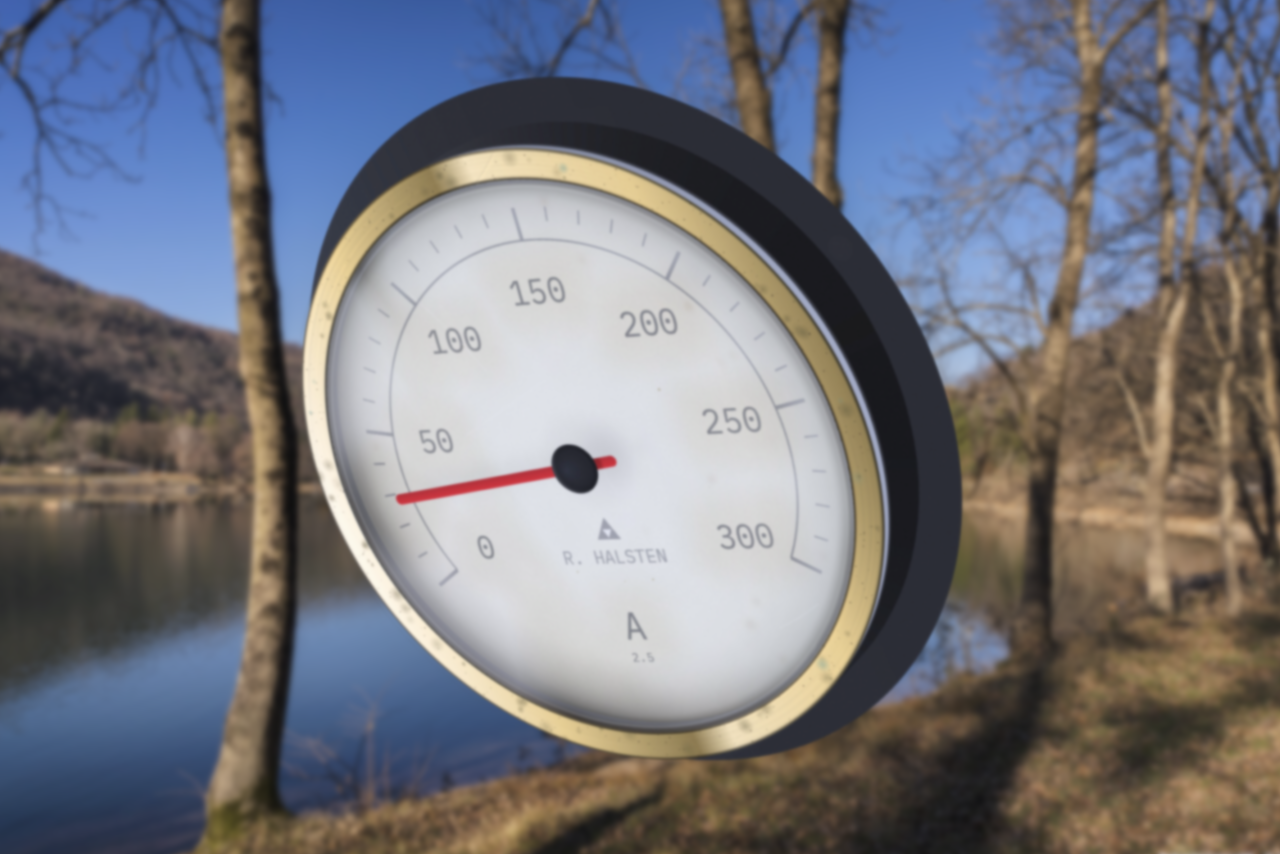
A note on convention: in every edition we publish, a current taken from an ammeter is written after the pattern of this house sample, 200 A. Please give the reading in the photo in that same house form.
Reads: 30 A
